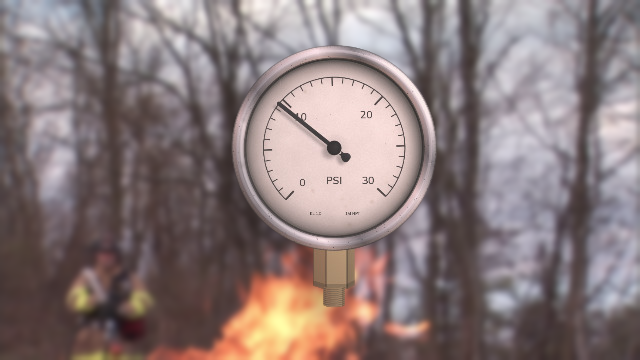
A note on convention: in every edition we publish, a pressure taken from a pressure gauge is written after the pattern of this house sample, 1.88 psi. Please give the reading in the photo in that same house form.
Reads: 9.5 psi
